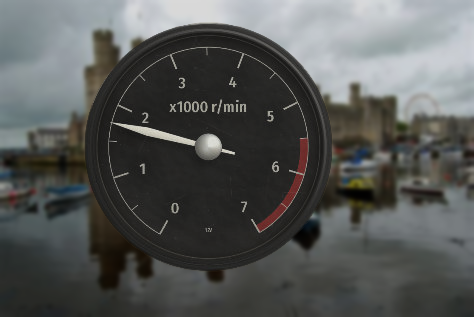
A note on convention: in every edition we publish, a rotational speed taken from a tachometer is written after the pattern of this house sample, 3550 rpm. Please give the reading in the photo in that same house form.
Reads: 1750 rpm
